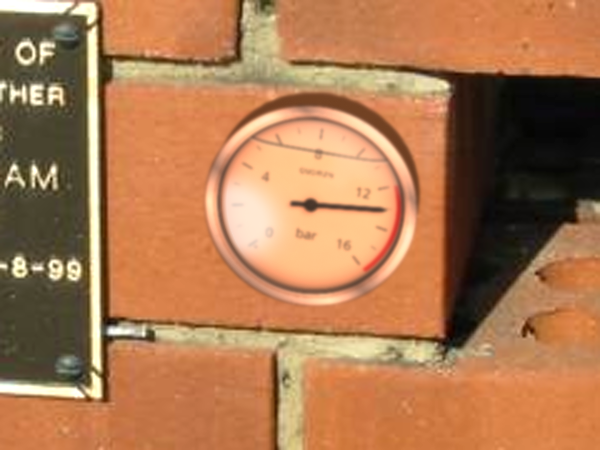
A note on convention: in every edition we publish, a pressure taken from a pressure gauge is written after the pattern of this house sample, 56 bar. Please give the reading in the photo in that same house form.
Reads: 13 bar
